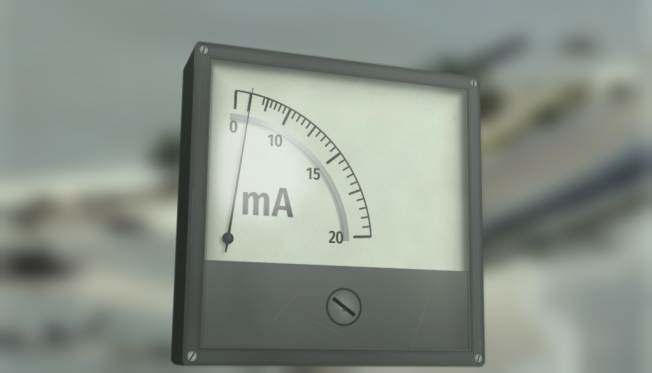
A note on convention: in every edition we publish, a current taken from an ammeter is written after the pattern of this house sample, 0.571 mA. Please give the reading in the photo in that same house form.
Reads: 5 mA
